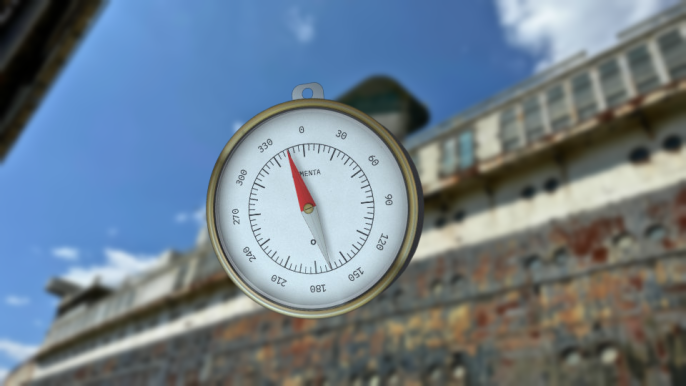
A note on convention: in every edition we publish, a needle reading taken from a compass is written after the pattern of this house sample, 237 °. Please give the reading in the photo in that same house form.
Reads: 345 °
